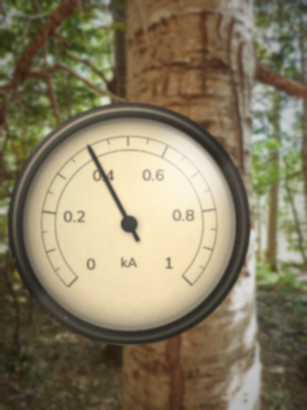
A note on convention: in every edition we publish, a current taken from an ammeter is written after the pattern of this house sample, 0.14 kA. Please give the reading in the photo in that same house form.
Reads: 0.4 kA
